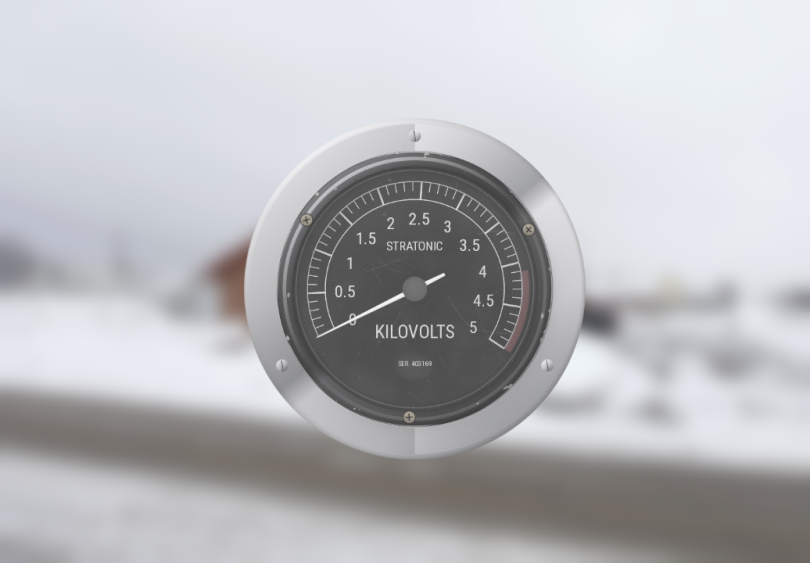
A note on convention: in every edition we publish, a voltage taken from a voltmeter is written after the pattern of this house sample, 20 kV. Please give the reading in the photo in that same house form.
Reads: 0 kV
